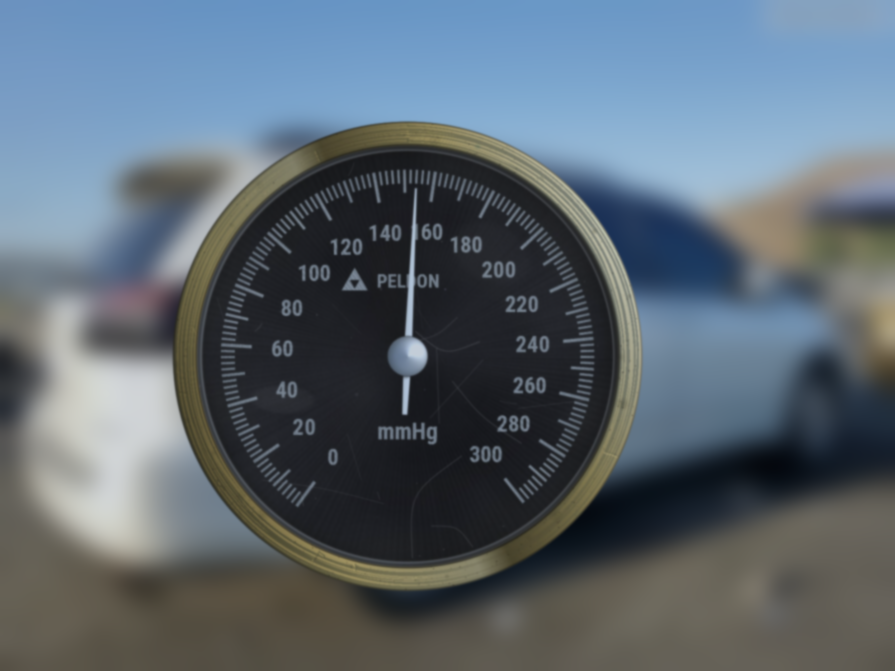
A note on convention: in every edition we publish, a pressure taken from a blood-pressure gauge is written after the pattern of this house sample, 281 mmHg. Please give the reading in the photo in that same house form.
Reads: 154 mmHg
